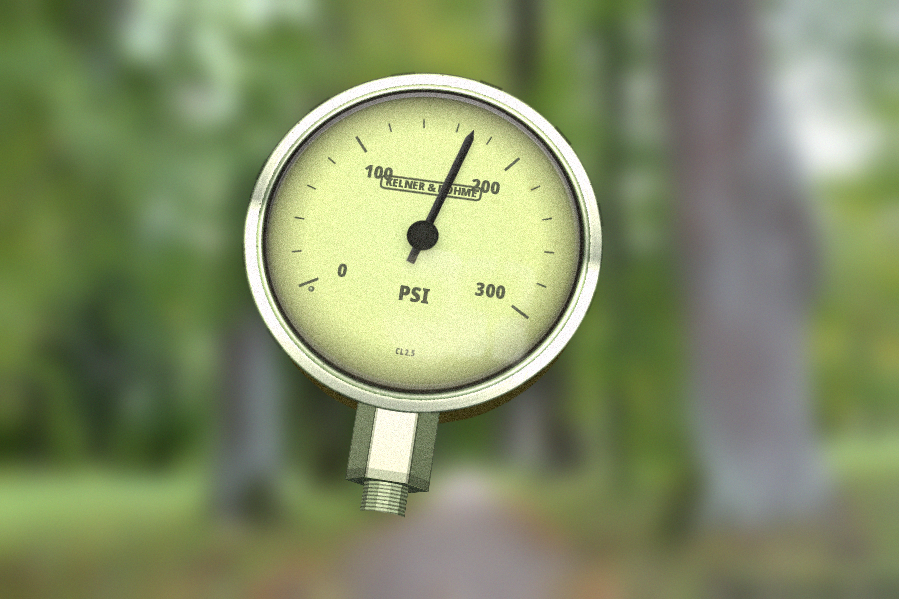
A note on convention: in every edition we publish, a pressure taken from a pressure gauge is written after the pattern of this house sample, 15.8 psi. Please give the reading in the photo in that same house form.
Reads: 170 psi
